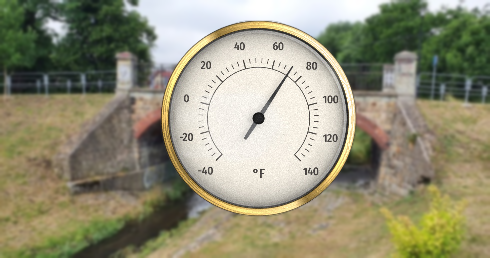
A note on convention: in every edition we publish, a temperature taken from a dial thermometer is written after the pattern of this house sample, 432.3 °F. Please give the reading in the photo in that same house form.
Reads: 72 °F
